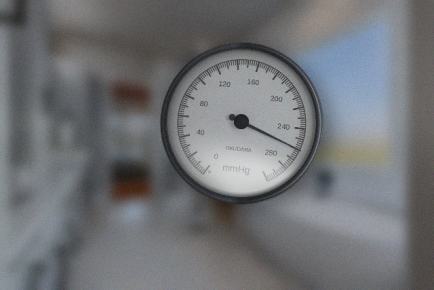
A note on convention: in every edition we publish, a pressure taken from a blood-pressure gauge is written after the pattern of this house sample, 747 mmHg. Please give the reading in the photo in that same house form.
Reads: 260 mmHg
